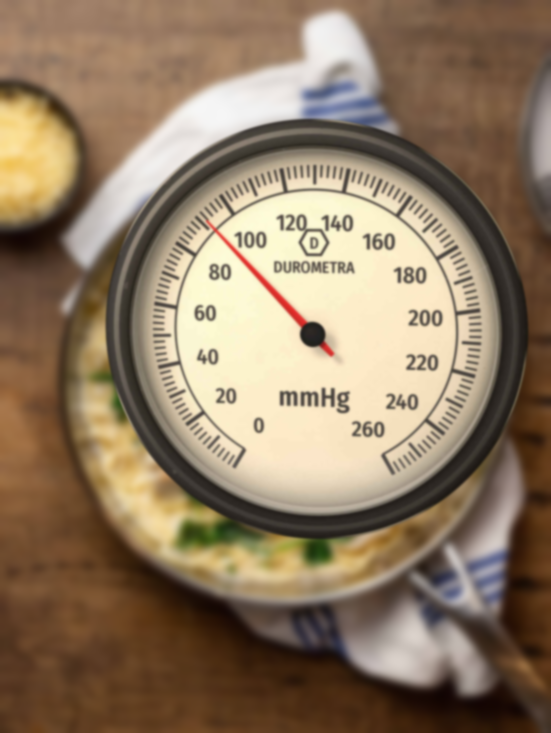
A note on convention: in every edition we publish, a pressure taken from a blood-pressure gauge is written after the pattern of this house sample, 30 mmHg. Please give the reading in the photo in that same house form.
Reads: 92 mmHg
